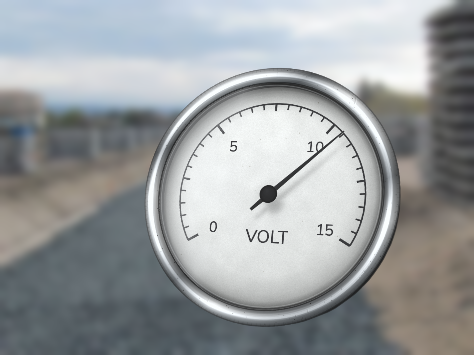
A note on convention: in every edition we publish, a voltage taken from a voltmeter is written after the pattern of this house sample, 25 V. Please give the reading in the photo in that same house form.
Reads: 10.5 V
